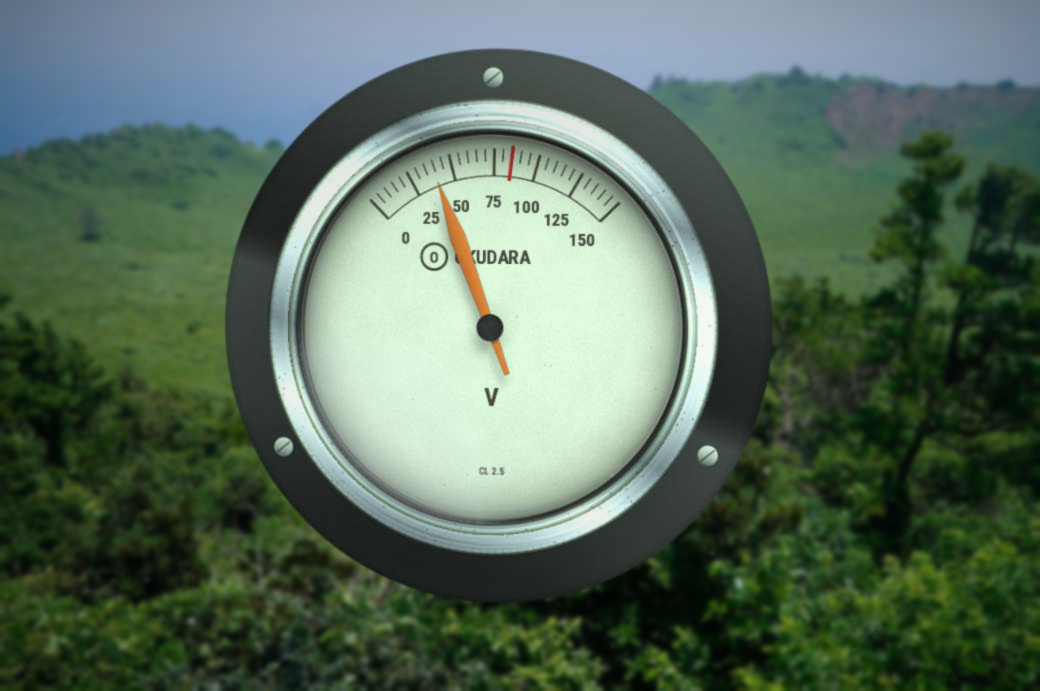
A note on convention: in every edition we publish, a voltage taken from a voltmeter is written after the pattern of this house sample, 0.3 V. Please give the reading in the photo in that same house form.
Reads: 40 V
